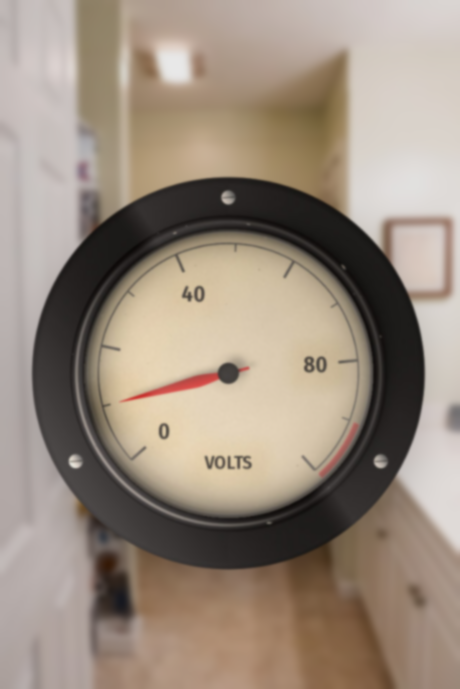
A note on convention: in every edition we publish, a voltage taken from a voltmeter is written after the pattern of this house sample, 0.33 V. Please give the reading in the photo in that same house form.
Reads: 10 V
